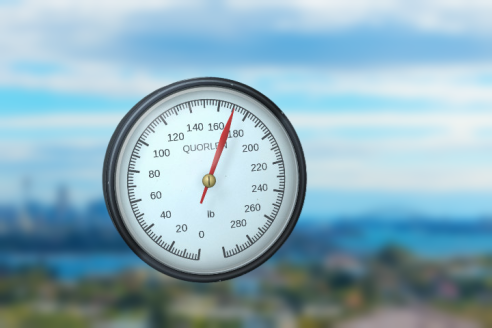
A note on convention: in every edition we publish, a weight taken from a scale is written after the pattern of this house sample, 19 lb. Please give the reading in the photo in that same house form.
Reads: 170 lb
